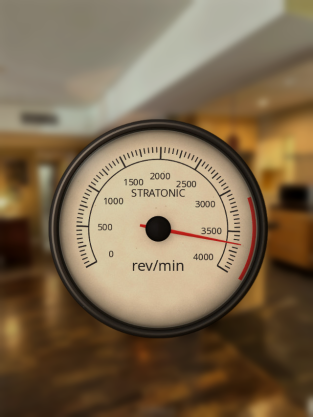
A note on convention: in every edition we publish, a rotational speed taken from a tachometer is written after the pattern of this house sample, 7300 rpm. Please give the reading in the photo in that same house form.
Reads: 3650 rpm
